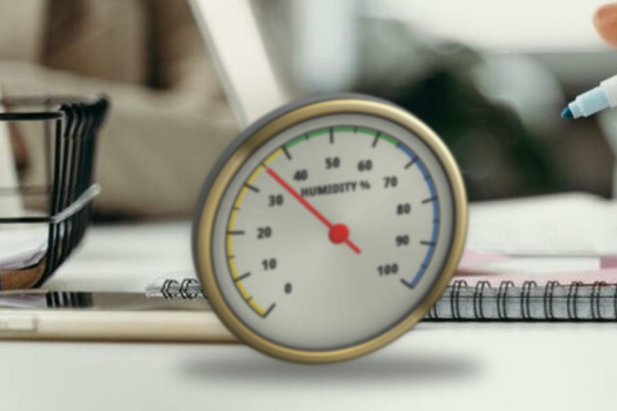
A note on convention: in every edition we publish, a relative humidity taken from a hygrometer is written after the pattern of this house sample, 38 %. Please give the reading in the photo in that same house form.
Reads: 35 %
